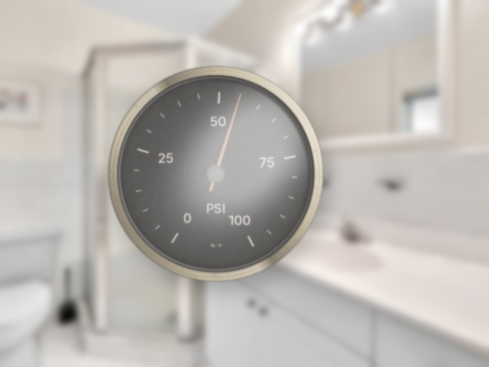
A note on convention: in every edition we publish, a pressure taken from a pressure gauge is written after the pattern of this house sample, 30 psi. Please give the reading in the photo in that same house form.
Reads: 55 psi
